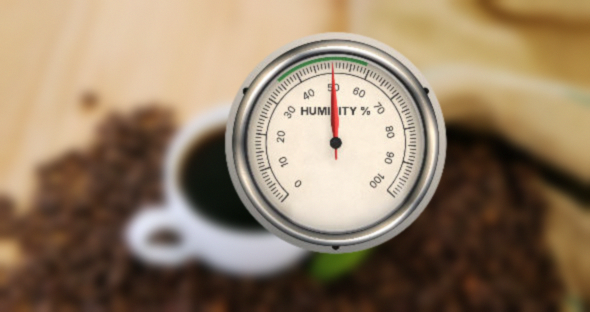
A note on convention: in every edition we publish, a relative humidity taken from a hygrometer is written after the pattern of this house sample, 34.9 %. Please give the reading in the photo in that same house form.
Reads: 50 %
